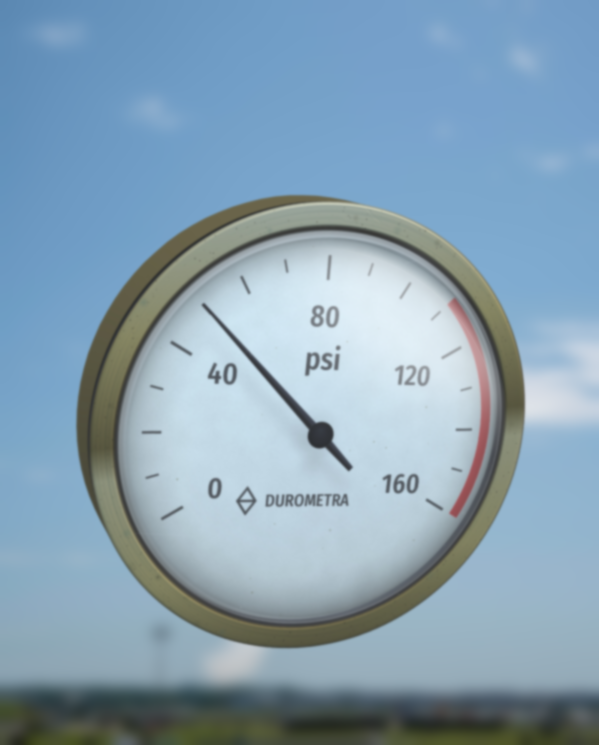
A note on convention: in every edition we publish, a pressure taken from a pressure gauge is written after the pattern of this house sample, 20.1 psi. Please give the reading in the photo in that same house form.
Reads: 50 psi
